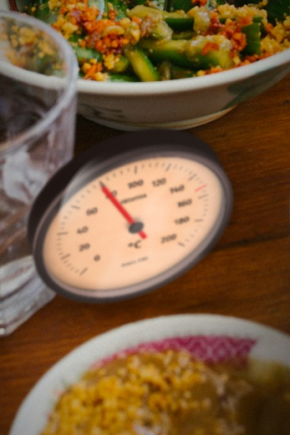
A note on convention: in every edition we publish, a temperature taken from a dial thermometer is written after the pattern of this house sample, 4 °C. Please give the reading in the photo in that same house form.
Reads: 80 °C
